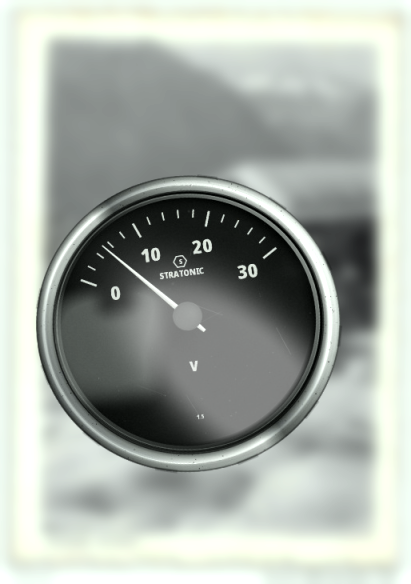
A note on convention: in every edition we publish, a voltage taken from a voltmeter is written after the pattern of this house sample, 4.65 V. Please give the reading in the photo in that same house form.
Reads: 5 V
